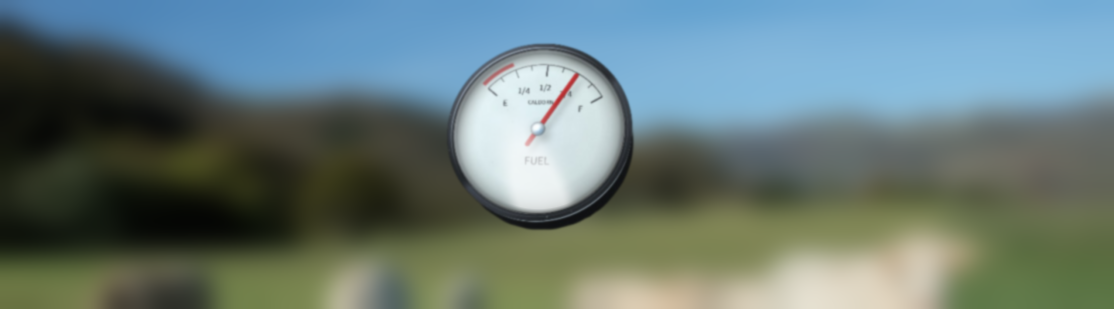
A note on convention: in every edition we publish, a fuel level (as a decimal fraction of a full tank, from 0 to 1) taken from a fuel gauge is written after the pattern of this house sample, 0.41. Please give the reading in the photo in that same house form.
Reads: 0.75
